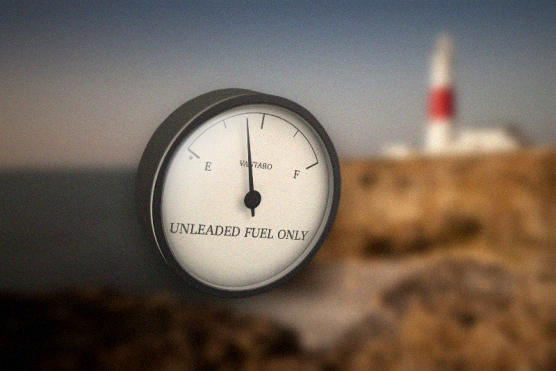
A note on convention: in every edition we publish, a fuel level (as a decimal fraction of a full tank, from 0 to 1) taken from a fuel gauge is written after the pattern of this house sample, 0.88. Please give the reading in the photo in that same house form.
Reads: 0.375
